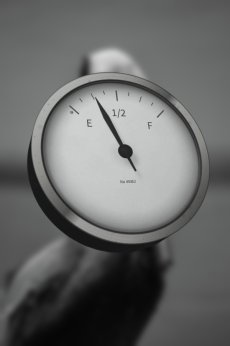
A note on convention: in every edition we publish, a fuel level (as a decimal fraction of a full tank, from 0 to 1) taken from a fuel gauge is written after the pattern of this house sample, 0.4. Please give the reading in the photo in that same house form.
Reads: 0.25
